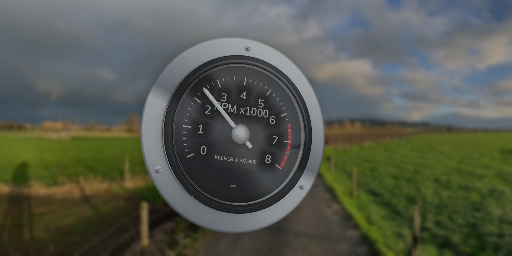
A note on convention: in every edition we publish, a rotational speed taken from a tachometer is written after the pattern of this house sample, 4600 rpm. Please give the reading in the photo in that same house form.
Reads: 2400 rpm
